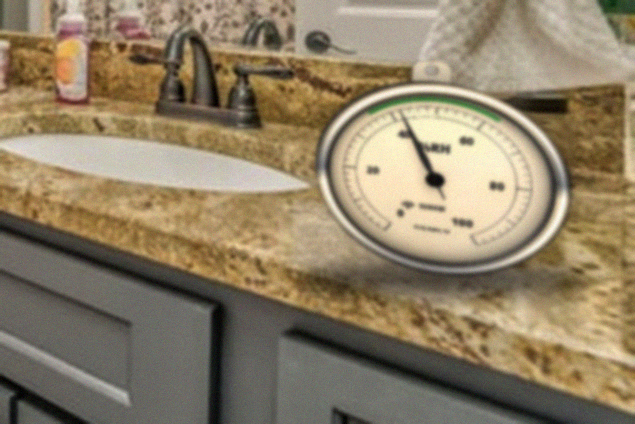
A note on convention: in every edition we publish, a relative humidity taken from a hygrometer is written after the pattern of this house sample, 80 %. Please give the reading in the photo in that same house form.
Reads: 42 %
